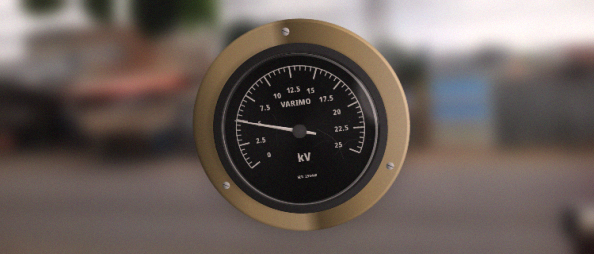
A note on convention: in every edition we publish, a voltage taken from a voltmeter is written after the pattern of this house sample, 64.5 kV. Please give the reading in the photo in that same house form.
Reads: 5 kV
